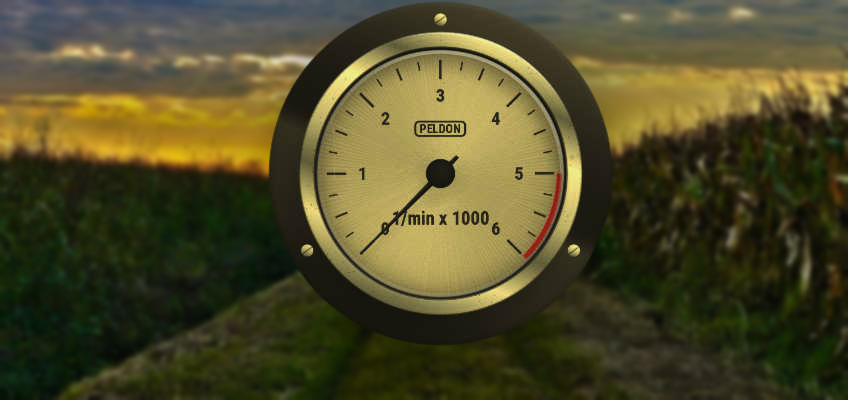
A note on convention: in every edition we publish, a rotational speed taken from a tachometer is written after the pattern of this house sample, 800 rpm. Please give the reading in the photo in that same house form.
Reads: 0 rpm
